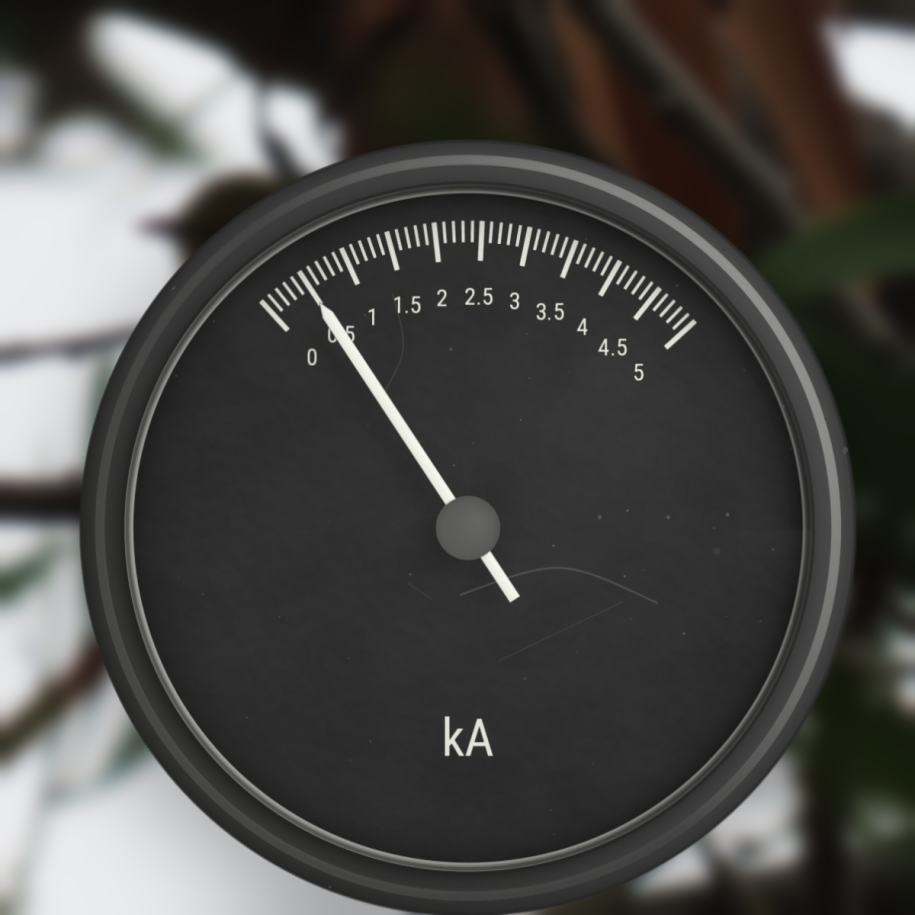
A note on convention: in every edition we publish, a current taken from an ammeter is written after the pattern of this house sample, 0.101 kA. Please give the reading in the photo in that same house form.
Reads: 0.5 kA
